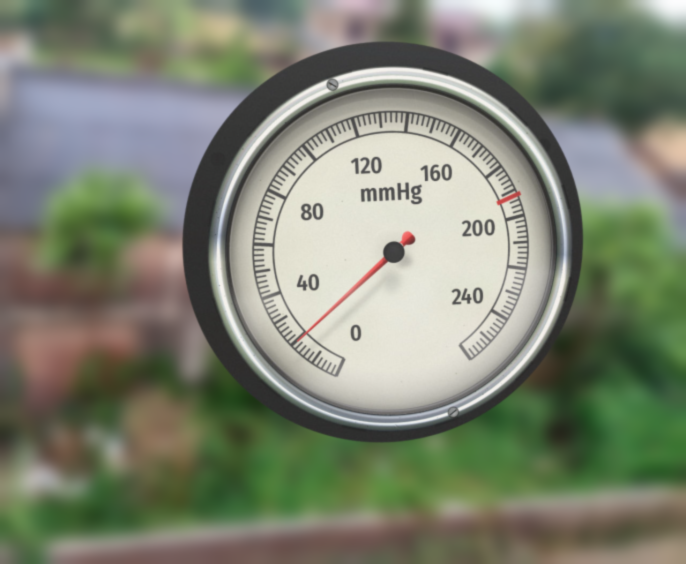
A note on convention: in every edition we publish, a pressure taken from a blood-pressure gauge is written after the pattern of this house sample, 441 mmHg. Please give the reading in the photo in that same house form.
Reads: 20 mmHg
